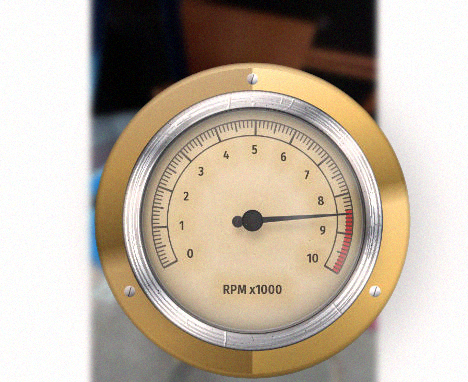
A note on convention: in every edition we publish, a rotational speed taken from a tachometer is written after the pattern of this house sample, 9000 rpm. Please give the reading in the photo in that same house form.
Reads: 8500 rpm
